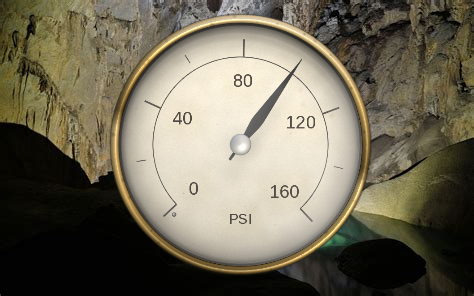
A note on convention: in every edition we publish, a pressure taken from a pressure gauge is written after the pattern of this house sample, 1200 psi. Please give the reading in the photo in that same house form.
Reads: 100 psi
